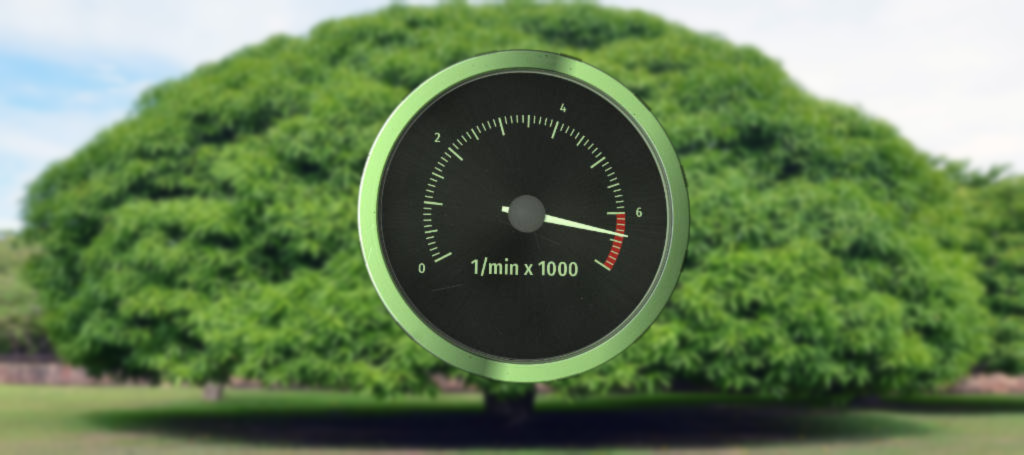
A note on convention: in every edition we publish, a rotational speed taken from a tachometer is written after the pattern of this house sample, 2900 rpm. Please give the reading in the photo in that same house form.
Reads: 6400 rpm
